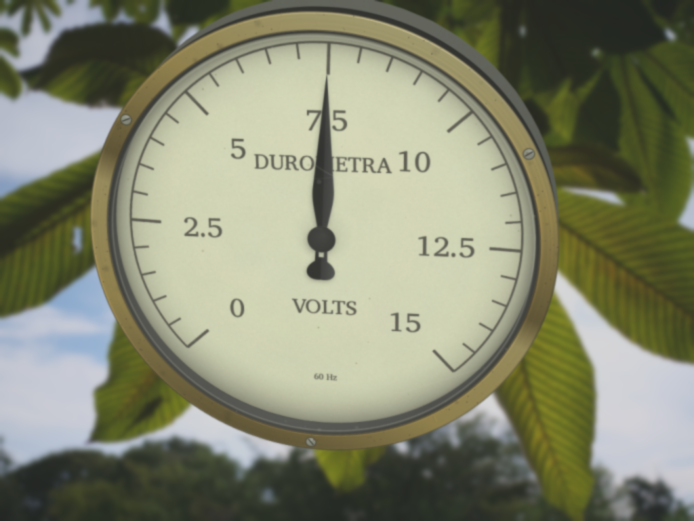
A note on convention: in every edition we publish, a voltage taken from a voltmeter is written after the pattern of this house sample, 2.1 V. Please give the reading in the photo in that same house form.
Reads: 7.5 V
